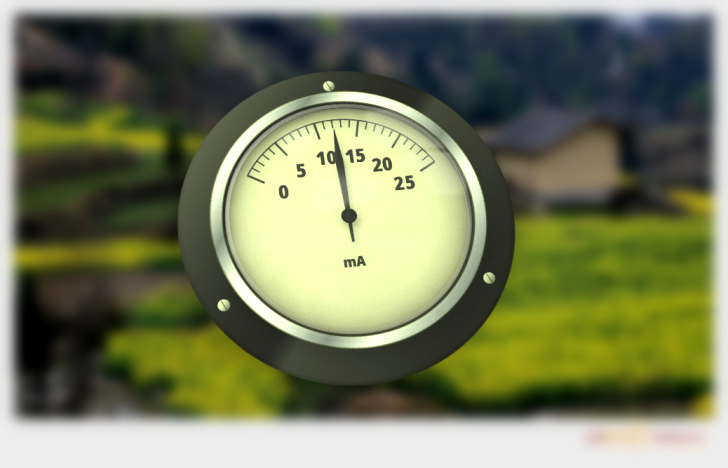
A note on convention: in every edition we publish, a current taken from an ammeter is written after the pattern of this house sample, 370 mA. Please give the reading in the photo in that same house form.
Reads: 12 mA
